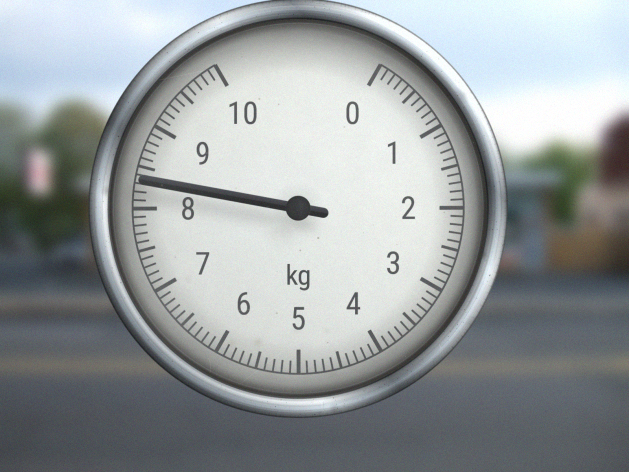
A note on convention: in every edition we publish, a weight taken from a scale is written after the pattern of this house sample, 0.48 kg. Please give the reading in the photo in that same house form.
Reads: 8.35 kg
